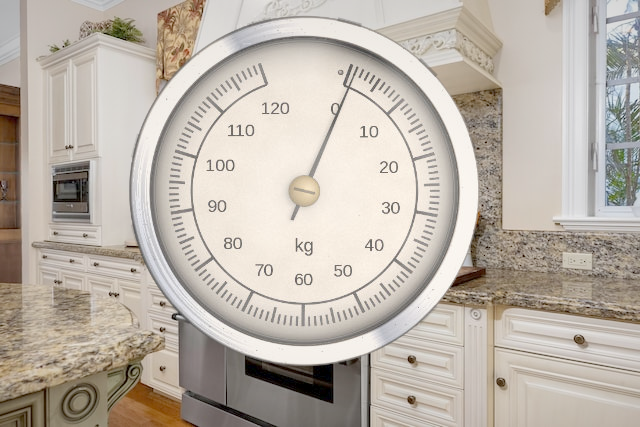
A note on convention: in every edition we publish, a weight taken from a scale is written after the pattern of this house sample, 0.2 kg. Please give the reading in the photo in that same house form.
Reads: 1 kg
